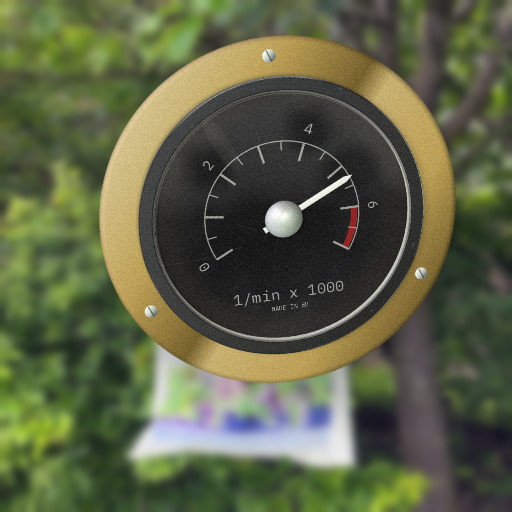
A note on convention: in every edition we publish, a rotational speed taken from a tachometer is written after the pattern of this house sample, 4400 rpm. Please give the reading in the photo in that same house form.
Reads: 5250 rpm
